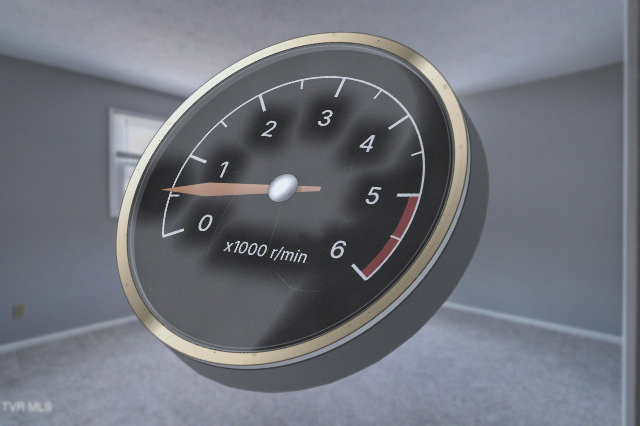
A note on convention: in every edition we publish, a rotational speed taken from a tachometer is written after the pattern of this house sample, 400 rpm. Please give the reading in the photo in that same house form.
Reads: 500 rpm
